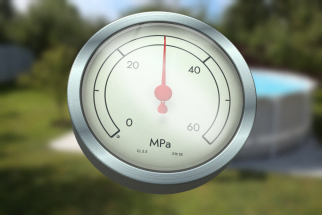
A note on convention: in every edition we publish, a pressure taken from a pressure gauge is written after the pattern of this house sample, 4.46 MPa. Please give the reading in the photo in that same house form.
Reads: 30 MPa
